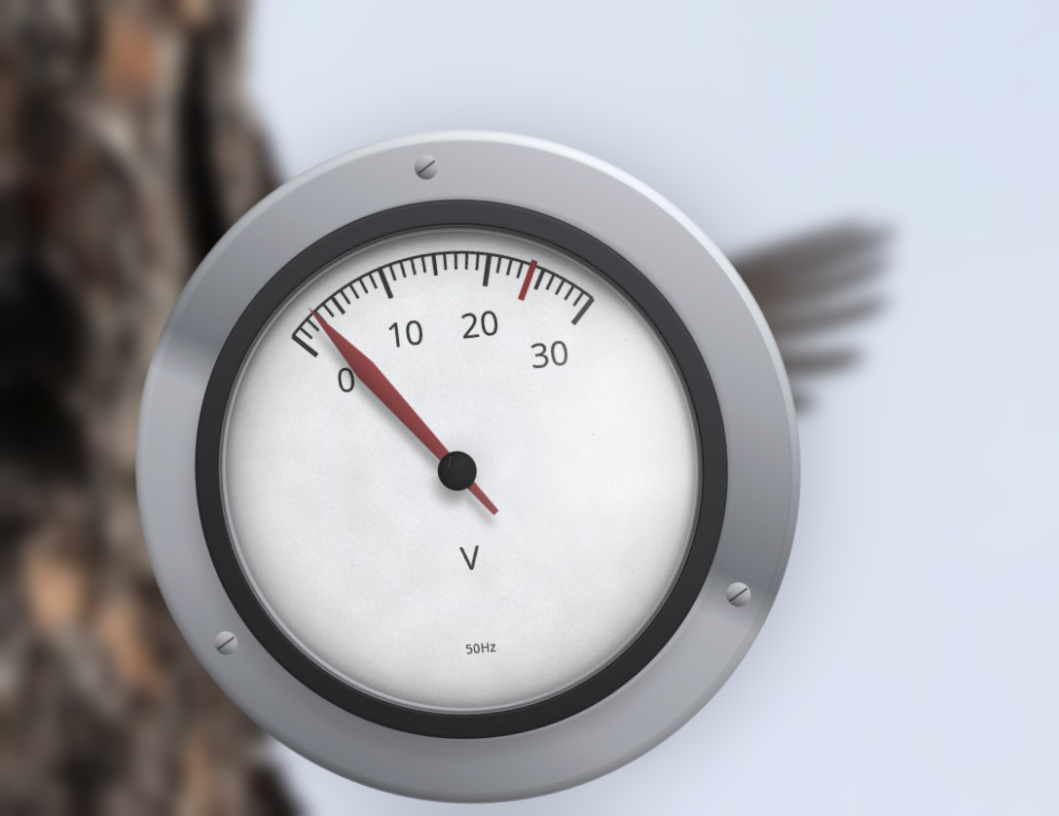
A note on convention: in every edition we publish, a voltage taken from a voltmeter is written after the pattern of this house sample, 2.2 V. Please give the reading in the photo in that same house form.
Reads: 3 V
